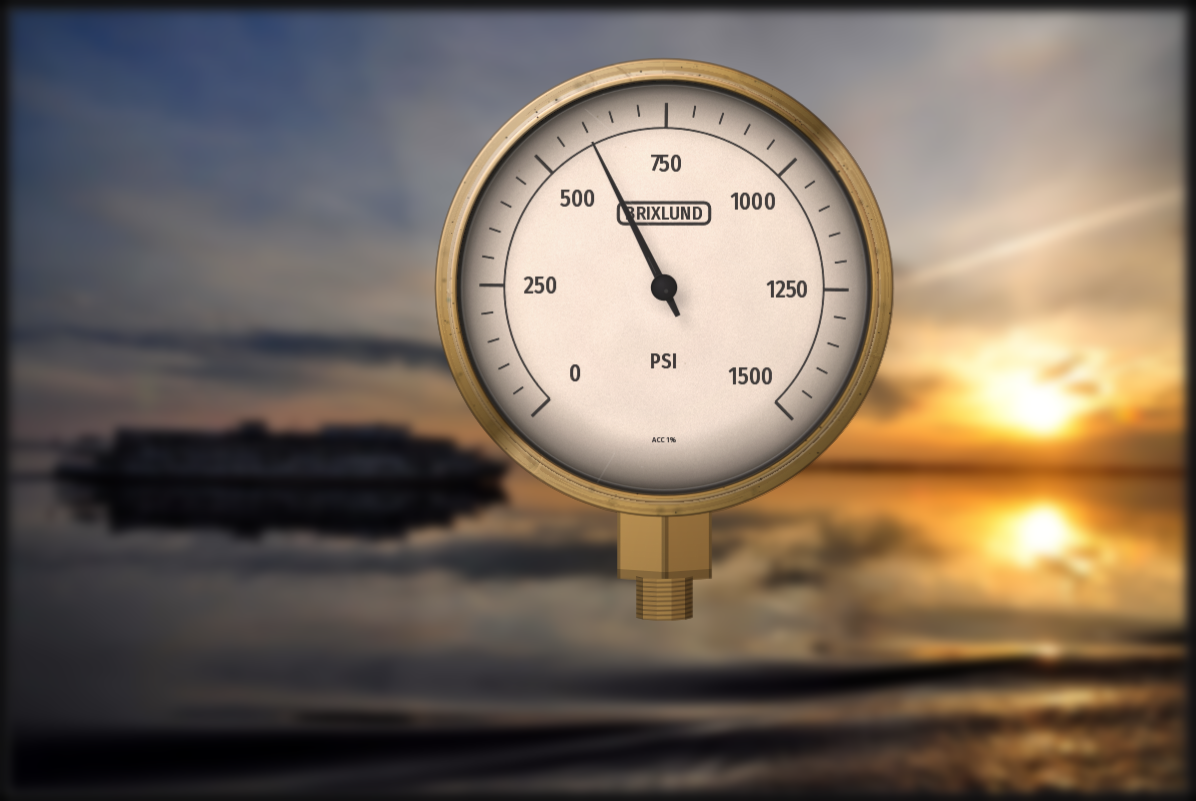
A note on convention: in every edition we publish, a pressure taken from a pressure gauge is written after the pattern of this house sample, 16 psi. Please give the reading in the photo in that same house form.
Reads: 600 psi
